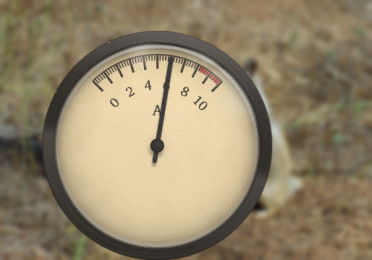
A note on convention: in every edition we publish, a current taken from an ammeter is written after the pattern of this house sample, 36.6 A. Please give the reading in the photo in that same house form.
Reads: 6 A
